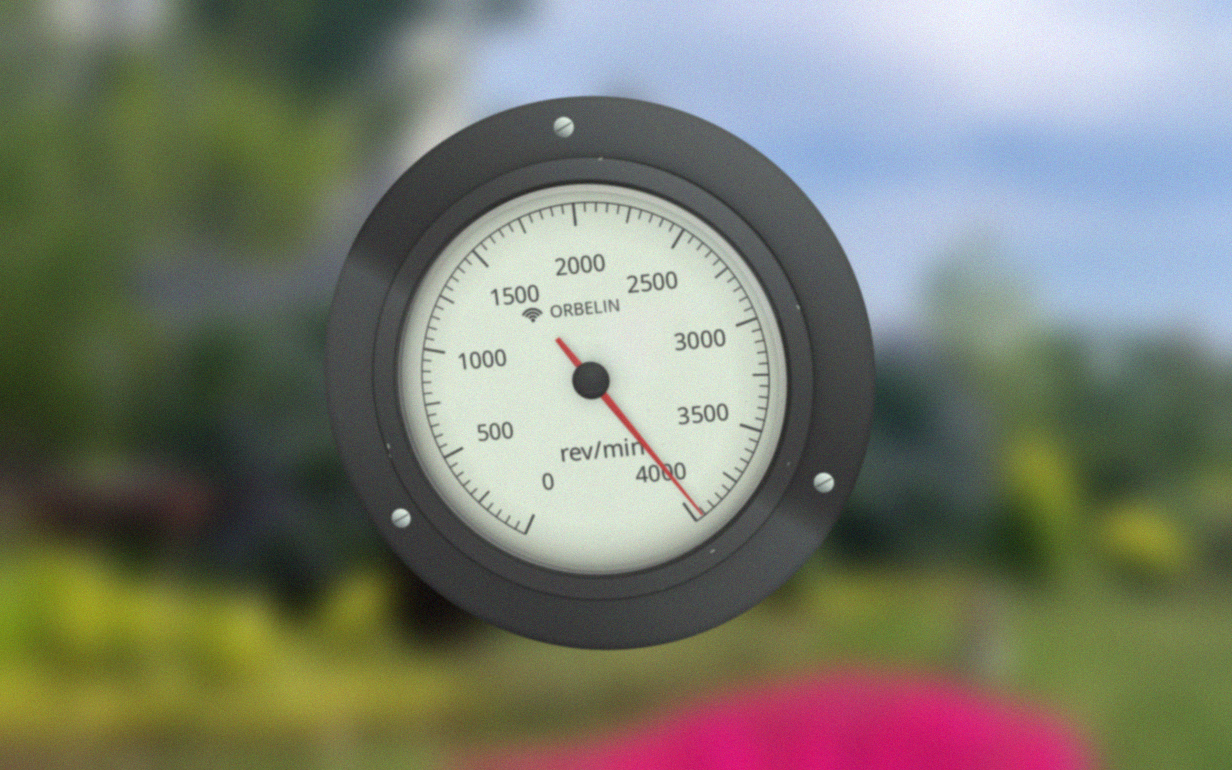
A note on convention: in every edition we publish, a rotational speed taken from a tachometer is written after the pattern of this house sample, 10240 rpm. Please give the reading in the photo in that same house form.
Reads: 3950 rpm
